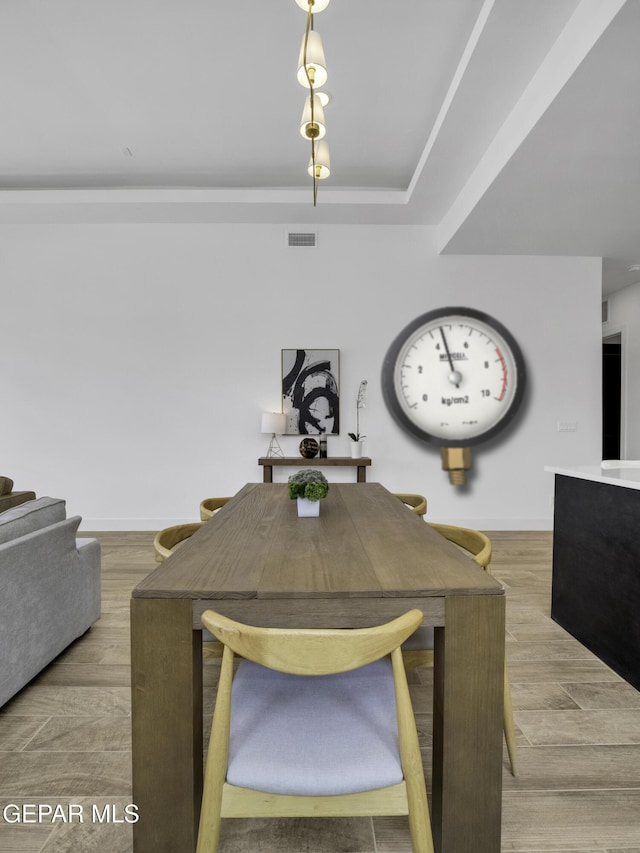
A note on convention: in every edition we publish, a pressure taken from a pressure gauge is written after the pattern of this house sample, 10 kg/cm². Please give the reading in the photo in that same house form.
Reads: 4.5 kg/cm²
